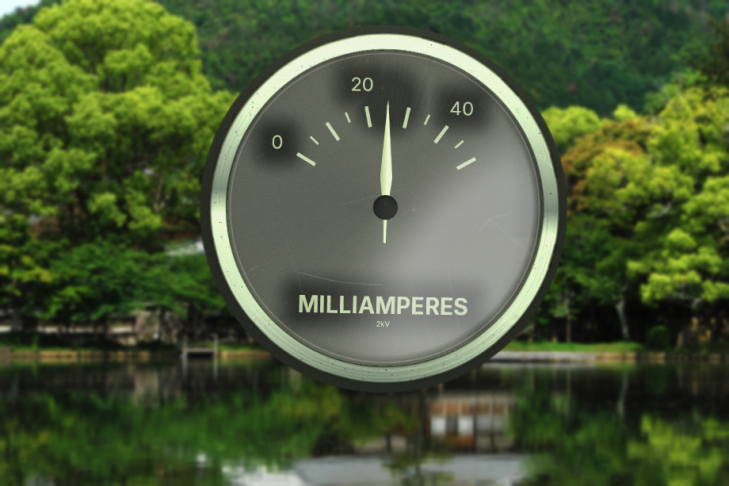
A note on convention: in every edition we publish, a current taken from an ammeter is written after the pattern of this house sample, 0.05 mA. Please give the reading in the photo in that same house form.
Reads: 25 mA
